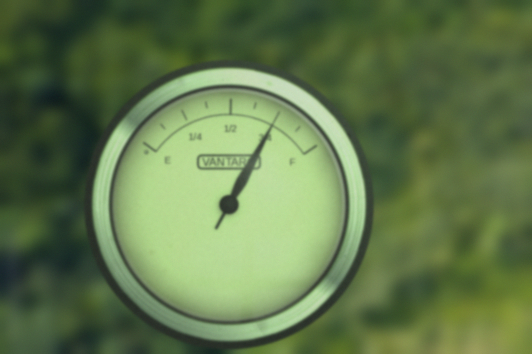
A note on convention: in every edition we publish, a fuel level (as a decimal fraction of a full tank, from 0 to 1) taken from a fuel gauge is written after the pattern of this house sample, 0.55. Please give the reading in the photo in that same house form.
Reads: 0.75
